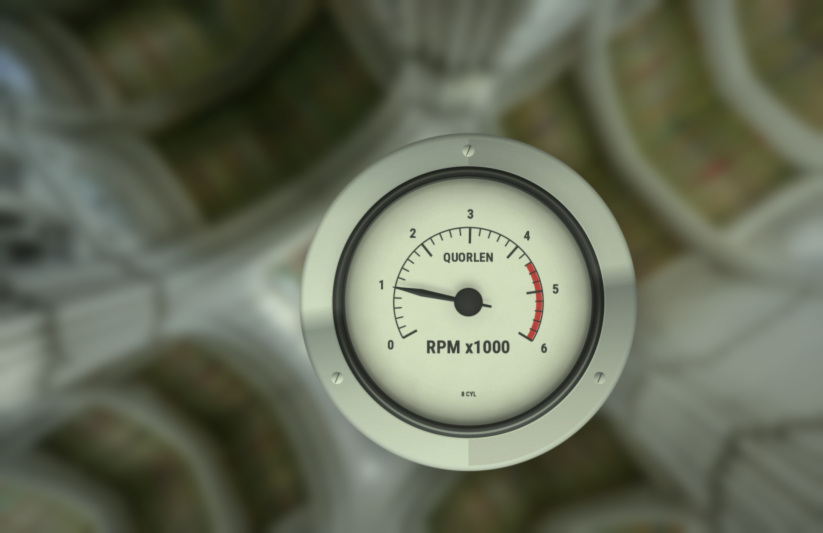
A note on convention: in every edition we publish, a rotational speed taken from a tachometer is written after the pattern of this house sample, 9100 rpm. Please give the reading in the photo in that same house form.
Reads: 1000 rpm
